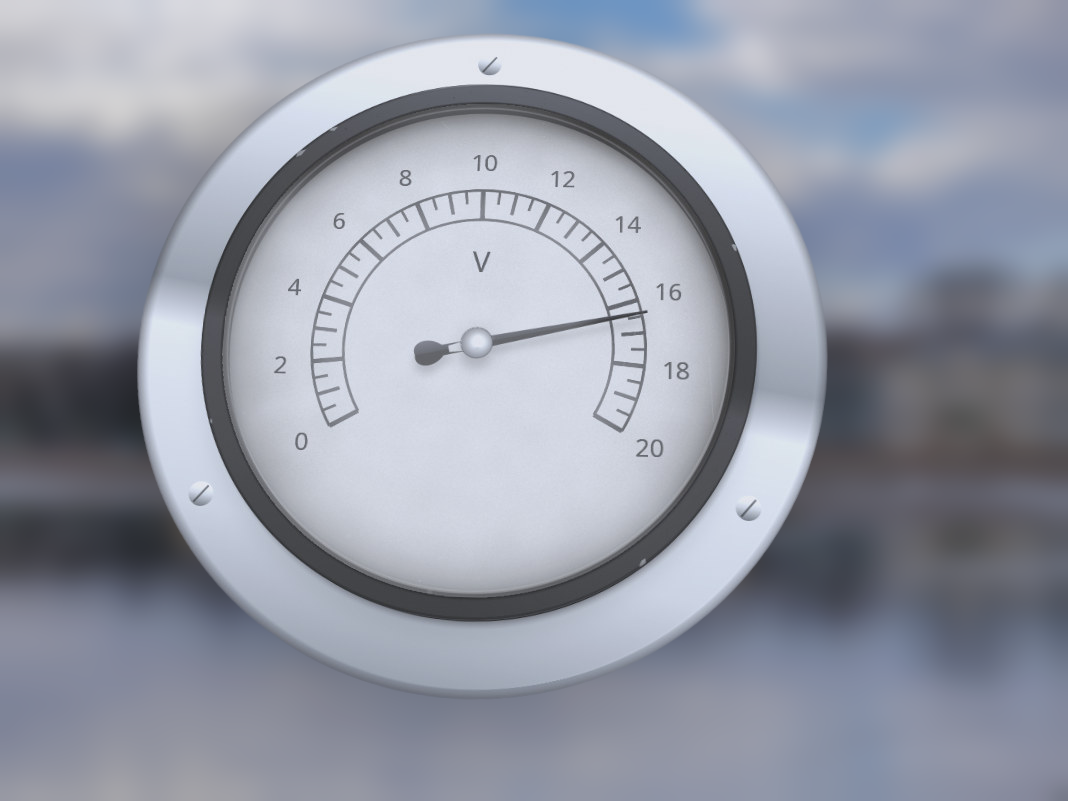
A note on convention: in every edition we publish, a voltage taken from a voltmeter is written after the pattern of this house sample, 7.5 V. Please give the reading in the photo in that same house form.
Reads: 16.5 V
